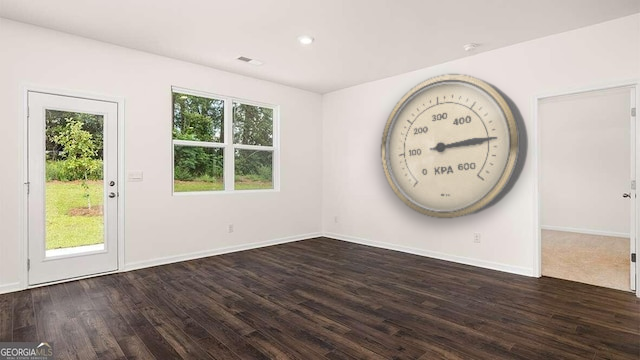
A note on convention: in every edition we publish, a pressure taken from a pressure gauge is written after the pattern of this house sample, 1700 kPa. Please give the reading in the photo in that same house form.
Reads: 500 kPa
